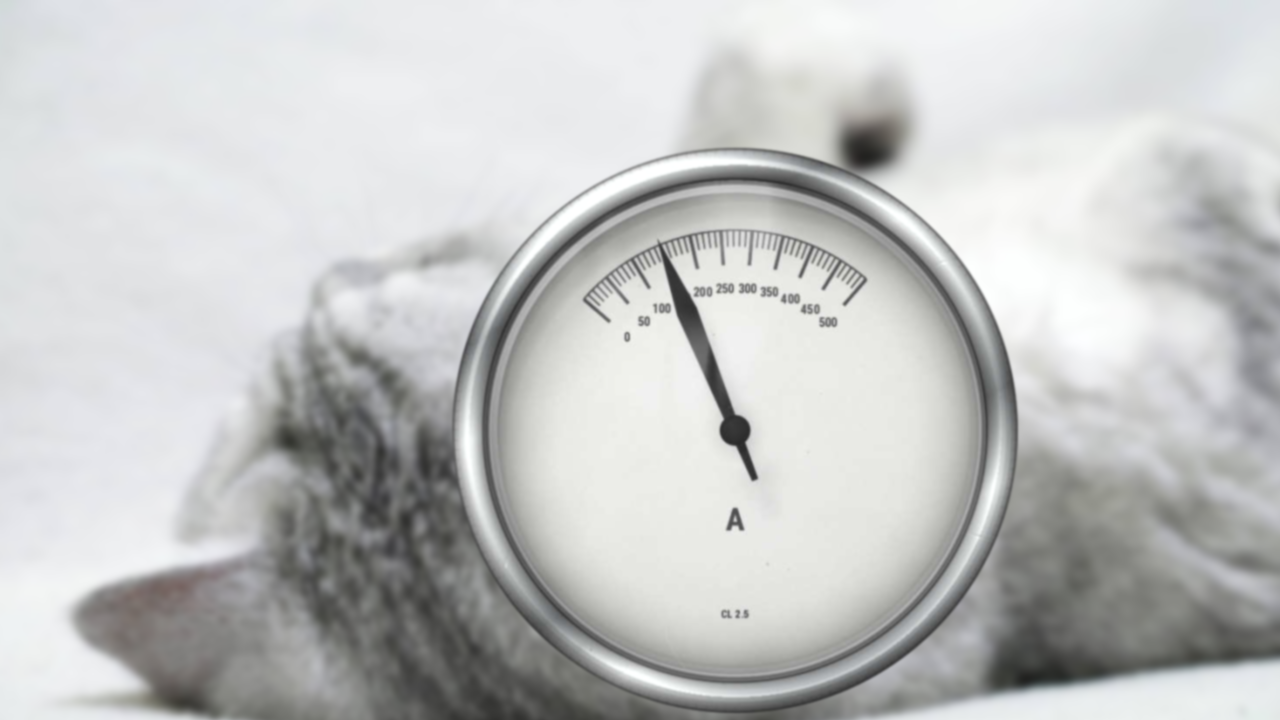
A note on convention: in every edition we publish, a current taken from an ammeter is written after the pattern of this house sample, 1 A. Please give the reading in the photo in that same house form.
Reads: 150 A
